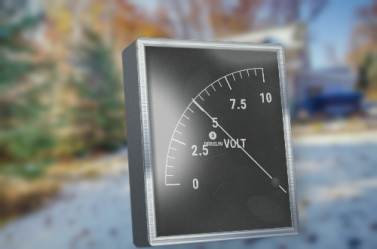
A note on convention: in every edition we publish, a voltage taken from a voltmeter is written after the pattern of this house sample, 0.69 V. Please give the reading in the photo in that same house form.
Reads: 5 V
